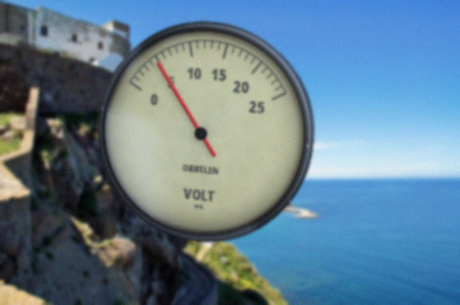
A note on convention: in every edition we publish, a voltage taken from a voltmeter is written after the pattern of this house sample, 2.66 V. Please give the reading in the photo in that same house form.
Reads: 5 V
